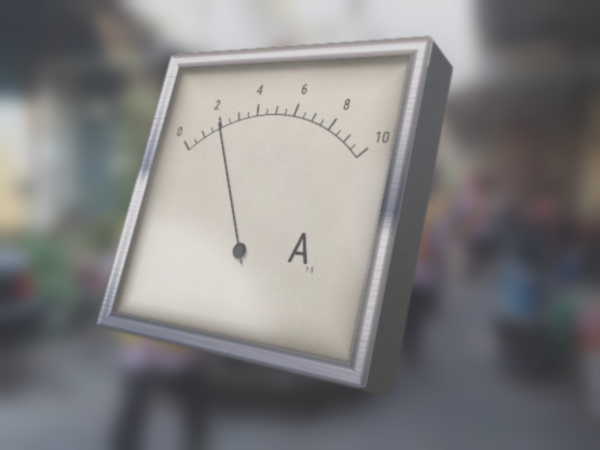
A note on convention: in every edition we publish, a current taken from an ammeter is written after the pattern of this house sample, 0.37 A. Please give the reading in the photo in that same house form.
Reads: 2 A
